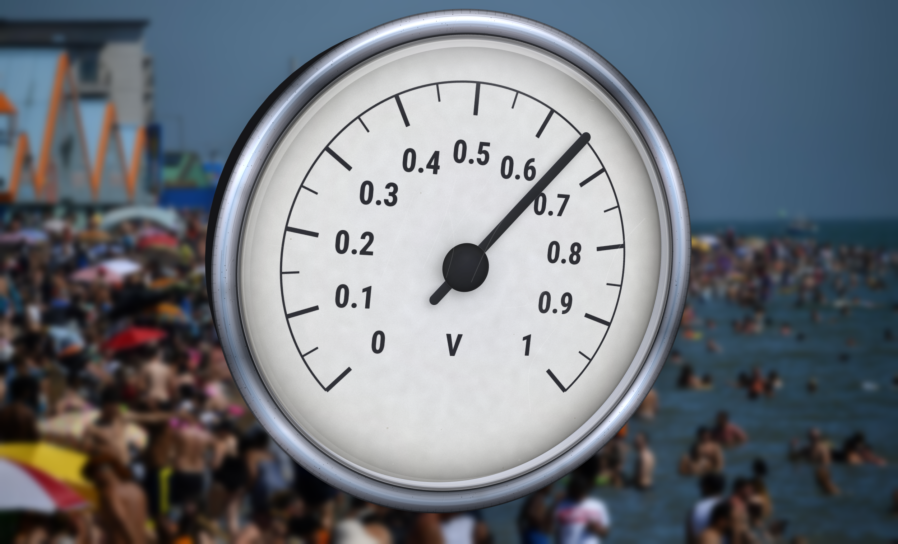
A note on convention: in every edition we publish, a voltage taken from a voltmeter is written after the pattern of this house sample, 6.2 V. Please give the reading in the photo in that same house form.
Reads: 0.65 V
